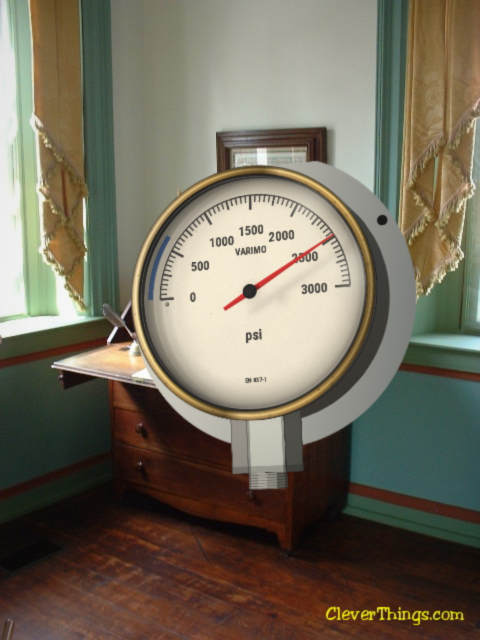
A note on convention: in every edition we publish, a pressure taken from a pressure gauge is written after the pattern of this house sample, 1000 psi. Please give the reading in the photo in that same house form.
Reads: 2500 psi
